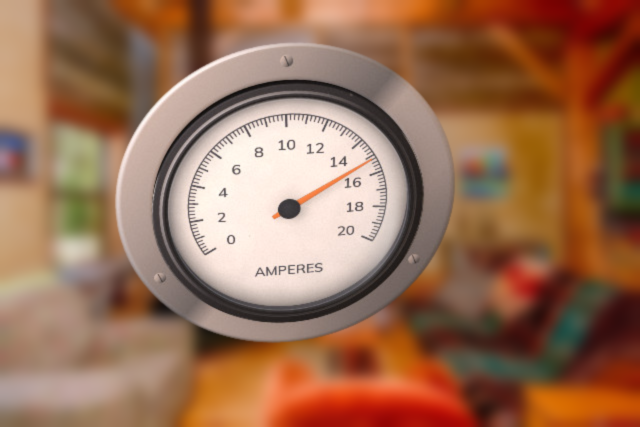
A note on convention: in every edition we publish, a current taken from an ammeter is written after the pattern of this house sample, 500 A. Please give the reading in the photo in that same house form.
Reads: 15 A
